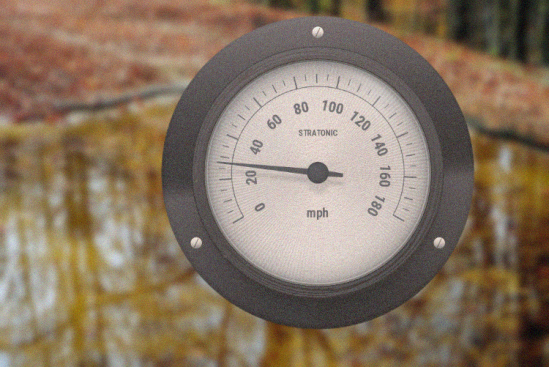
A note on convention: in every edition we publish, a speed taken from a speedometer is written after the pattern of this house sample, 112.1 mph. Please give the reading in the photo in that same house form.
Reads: 27.5 mph
